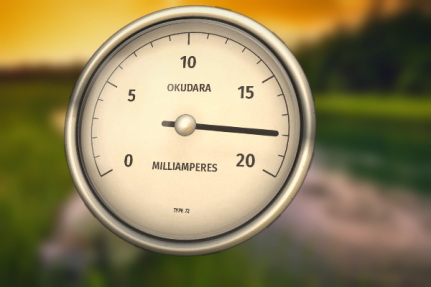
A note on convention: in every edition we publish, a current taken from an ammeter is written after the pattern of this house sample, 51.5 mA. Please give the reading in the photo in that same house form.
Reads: 18 mA
